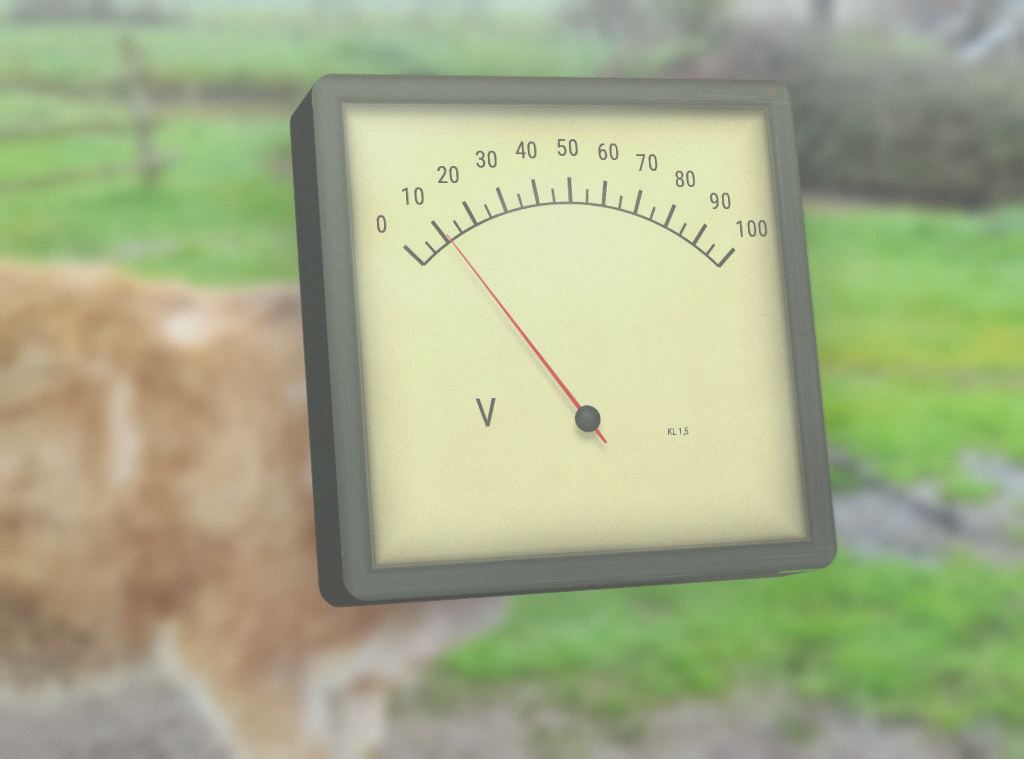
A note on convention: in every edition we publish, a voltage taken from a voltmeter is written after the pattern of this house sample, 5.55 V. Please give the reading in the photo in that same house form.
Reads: 10 V
